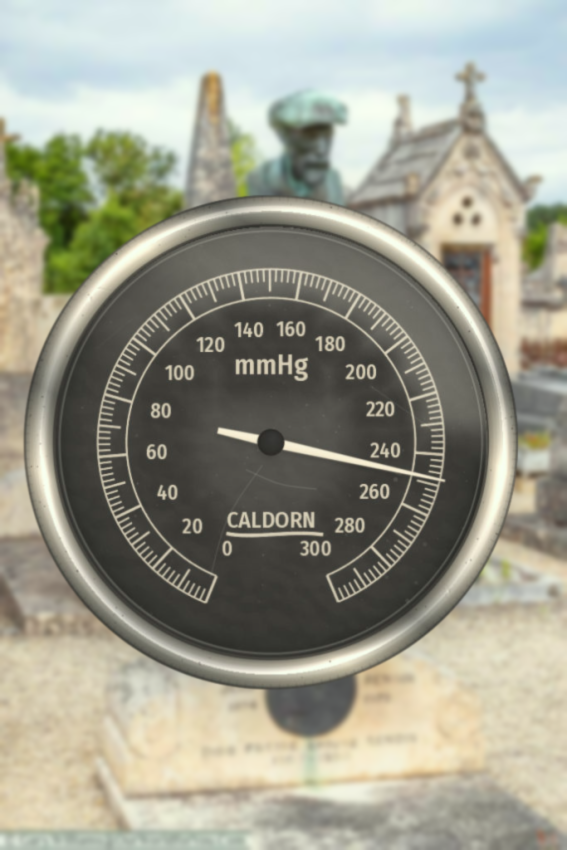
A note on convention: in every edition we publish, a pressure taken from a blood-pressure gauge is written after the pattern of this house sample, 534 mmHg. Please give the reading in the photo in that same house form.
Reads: 248 mmHg
